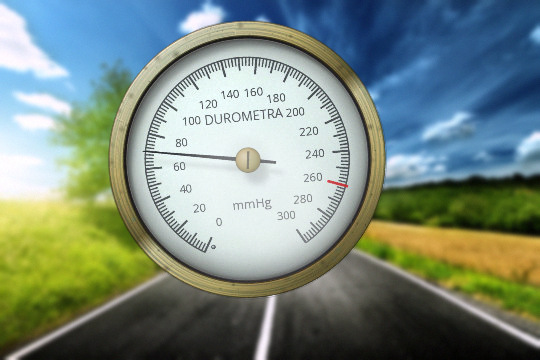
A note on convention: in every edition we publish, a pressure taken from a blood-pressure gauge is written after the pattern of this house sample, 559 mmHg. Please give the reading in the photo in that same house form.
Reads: 70 mmHg
